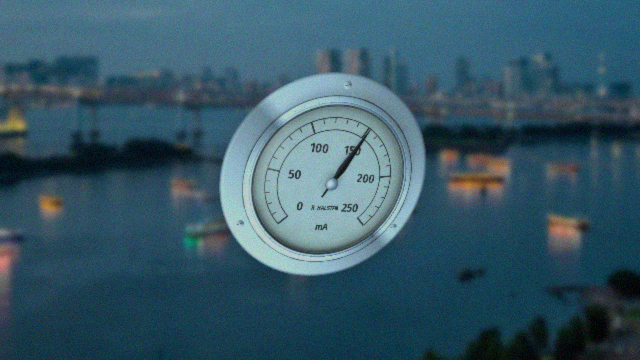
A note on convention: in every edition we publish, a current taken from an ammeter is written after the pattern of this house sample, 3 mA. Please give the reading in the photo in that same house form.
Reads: 150 mA
